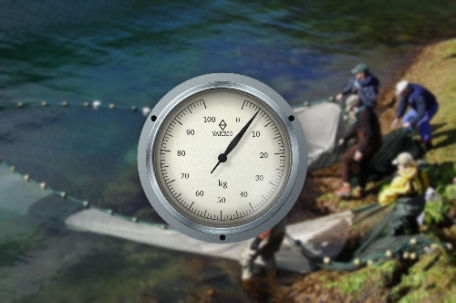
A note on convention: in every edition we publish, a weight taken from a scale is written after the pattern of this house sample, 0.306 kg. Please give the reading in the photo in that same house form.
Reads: 5 kg
